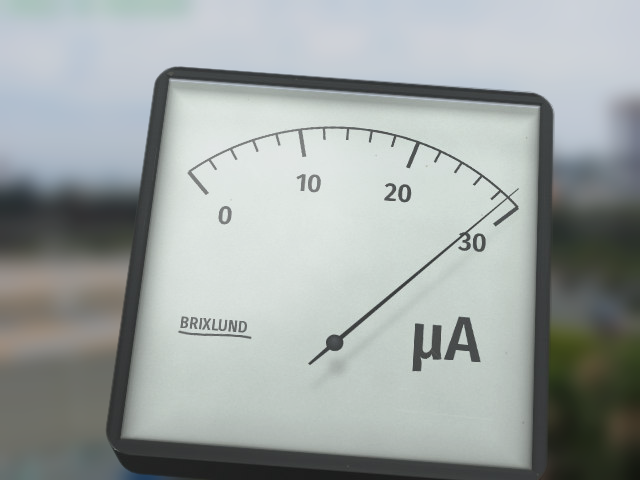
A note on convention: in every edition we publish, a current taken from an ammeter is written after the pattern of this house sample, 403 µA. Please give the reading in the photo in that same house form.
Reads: 29 µA
